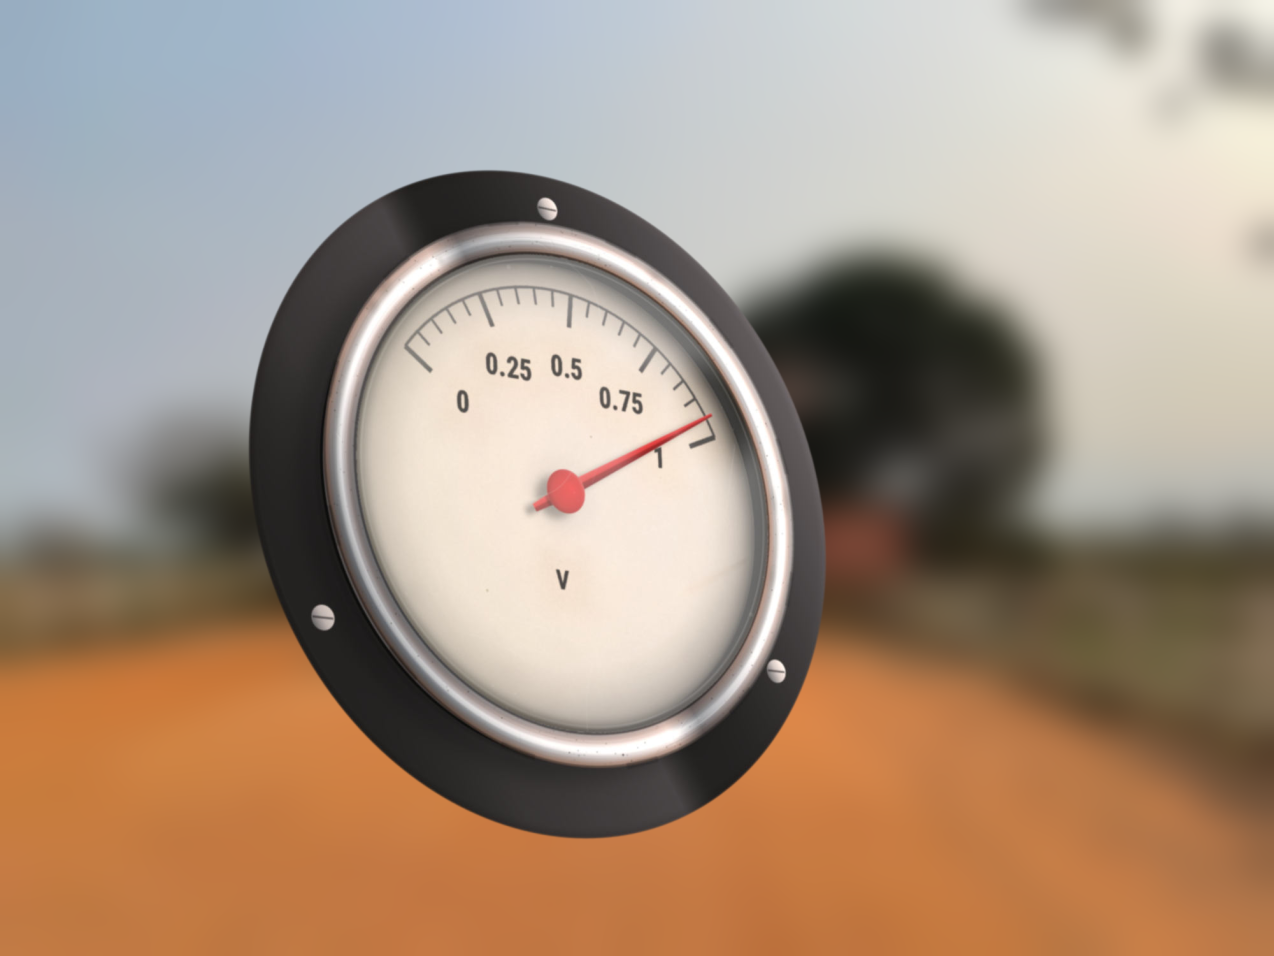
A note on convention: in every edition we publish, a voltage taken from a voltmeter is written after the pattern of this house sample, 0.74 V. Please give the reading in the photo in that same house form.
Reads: 0.95 V
